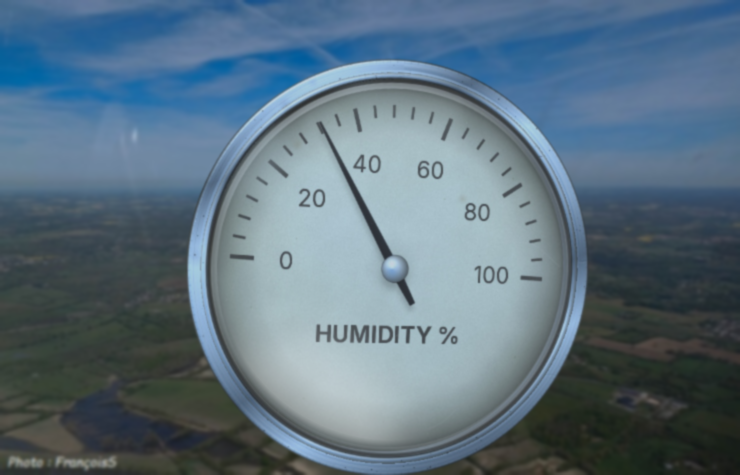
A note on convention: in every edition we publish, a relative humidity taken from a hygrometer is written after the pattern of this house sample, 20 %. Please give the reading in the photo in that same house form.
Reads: 32 %
